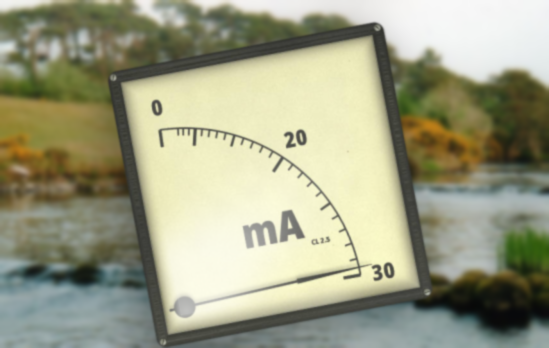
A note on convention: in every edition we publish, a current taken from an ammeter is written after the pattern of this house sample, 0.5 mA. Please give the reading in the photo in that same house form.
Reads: 29.5 mA
